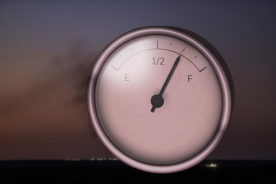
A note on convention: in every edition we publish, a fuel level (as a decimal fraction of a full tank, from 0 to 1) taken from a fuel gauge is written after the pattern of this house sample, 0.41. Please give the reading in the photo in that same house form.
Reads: 0.75
